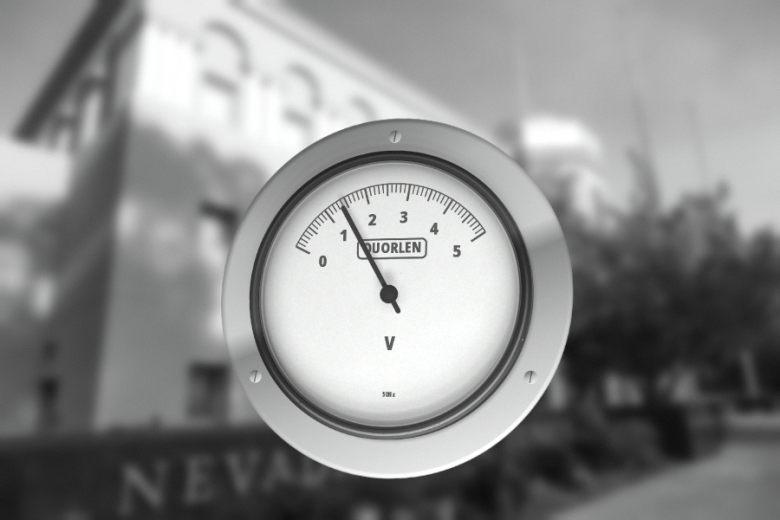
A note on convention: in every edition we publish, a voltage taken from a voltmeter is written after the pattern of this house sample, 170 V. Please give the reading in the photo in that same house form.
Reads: 1.4 V
